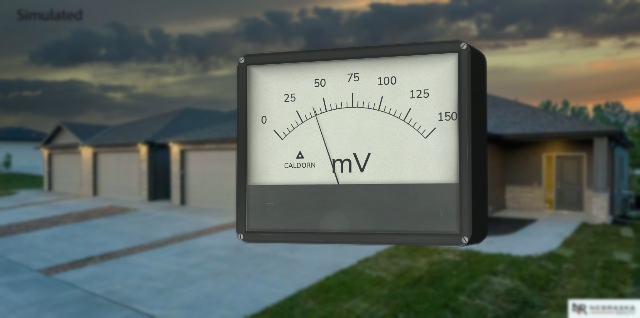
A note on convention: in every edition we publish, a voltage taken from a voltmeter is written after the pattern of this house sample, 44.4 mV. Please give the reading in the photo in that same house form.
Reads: 40 mV
